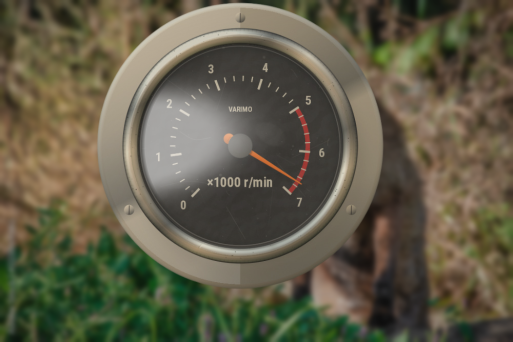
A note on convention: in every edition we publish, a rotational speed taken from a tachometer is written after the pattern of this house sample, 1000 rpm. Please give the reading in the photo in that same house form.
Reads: 6700 rpm
